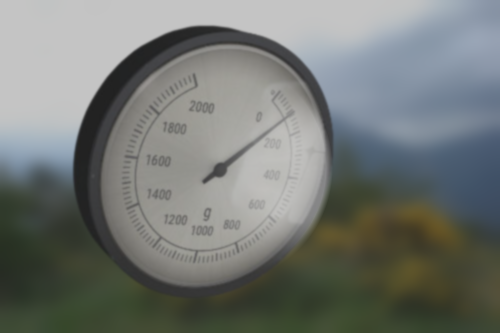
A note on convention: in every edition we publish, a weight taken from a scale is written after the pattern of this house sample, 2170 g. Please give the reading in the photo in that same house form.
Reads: 100 g
